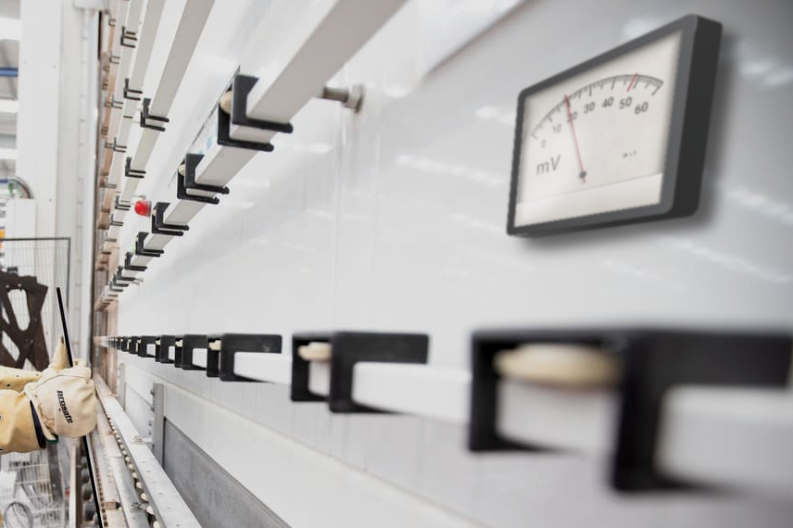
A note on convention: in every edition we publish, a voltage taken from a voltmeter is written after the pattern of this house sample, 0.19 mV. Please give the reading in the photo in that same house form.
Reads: 20 mV
